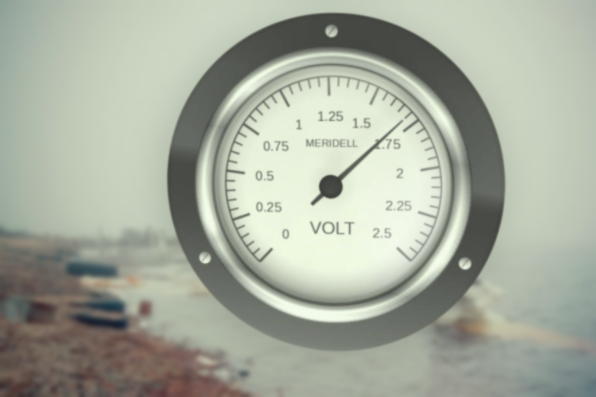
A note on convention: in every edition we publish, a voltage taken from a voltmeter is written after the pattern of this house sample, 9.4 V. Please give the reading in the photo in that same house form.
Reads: 1.7 V
